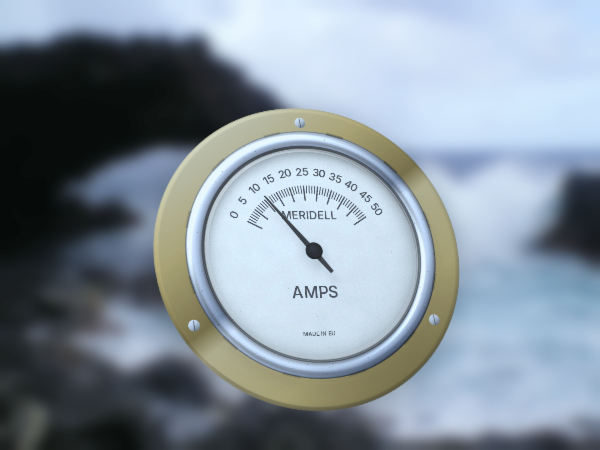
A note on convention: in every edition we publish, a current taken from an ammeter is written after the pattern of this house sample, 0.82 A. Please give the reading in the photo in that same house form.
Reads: 10 A
